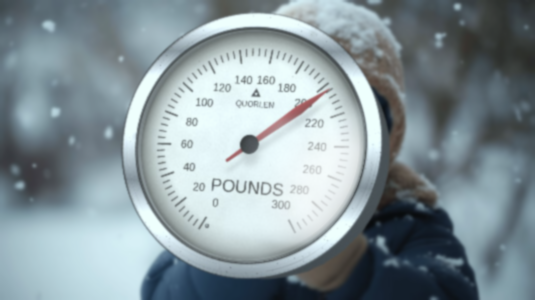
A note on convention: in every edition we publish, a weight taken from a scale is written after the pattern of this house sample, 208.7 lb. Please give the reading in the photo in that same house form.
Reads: 204 lb
